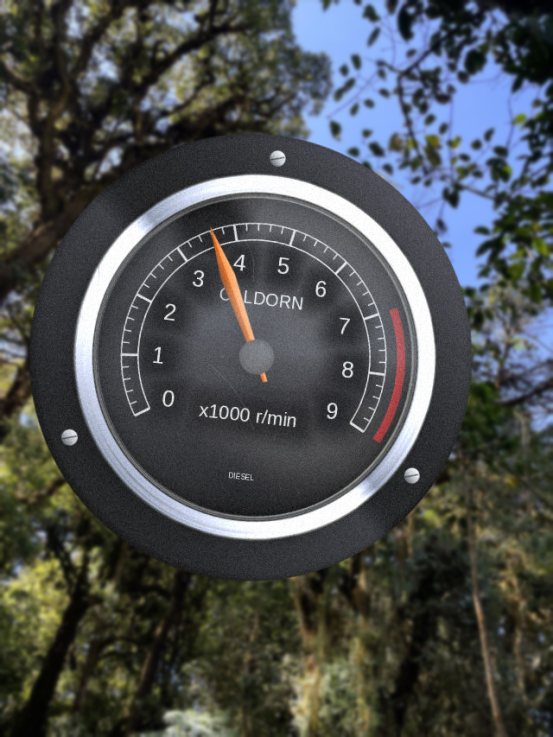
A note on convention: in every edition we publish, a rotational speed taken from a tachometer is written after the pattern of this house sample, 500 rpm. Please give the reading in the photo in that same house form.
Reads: 3600 rpm
